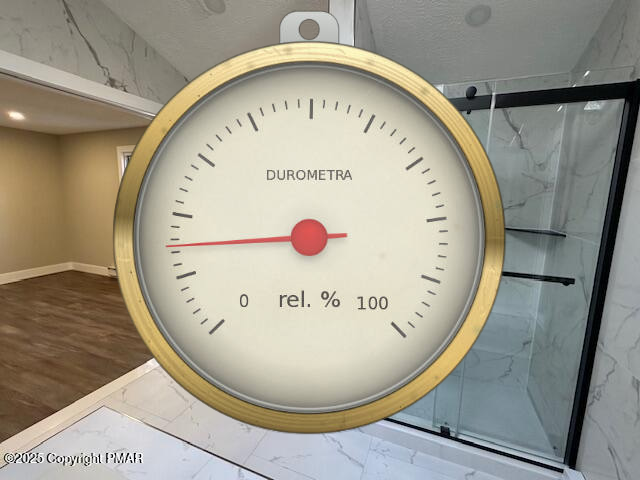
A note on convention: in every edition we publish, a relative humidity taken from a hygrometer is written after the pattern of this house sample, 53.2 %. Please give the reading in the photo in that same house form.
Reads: 15 %
